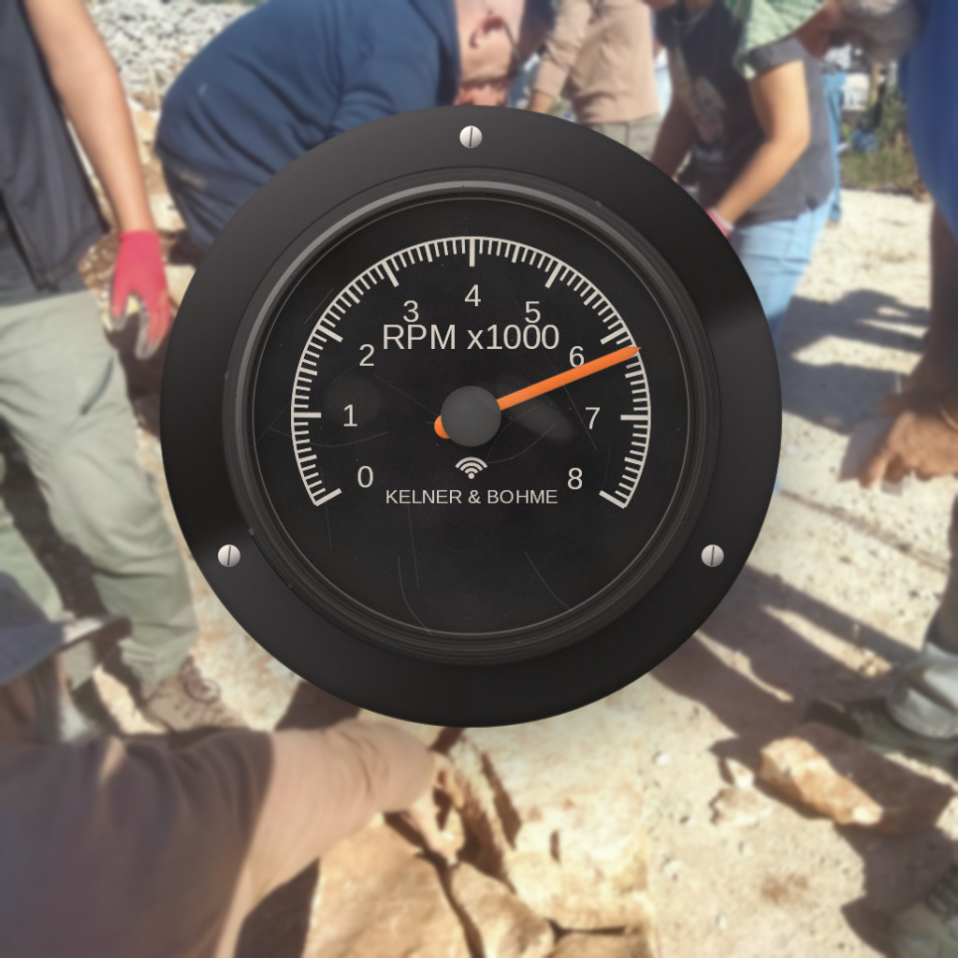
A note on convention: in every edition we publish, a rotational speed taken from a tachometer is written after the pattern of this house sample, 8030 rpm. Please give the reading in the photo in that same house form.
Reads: 6250 rpm
